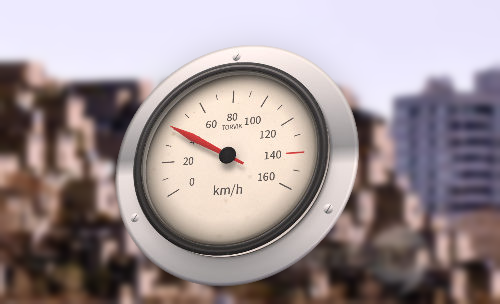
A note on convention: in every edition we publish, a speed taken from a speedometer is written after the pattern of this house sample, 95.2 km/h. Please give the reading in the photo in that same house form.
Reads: 40 km/h
